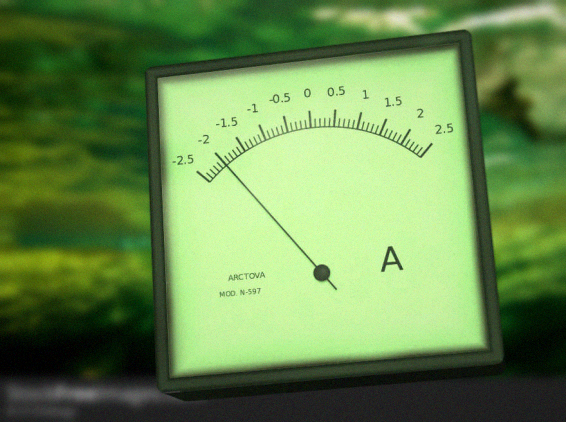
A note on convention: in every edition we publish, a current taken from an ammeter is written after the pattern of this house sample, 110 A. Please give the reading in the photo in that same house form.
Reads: -2 A
